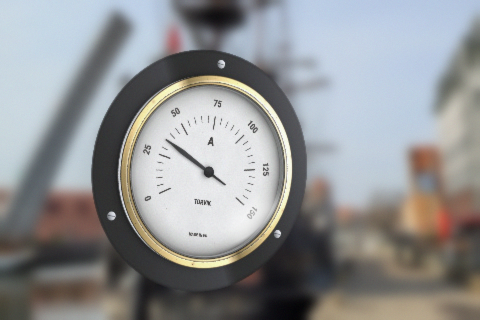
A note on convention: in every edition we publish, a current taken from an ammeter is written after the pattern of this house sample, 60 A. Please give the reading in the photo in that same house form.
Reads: 35 A
